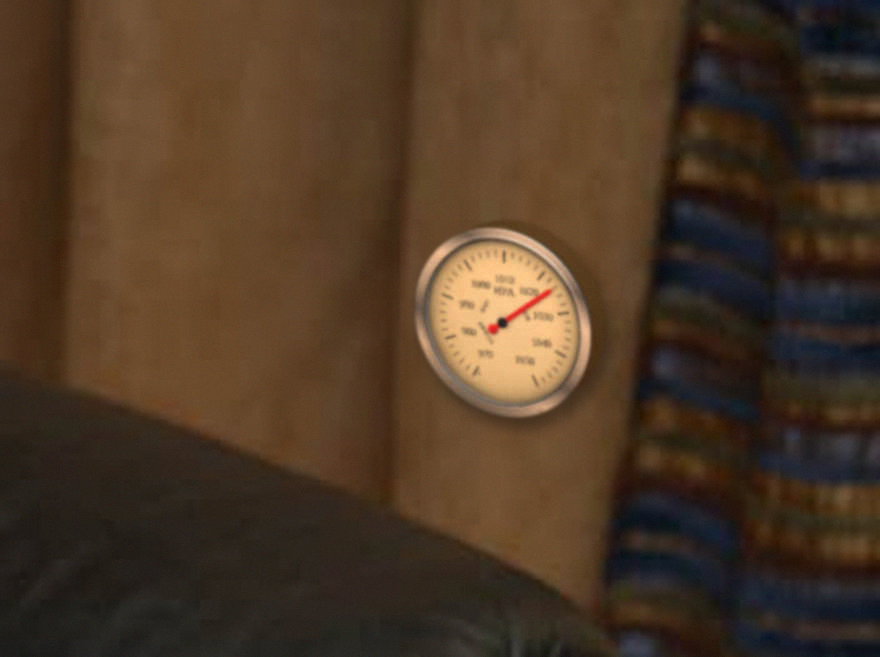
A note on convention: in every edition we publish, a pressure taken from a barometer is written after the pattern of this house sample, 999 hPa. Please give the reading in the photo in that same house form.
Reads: 1024 hPa
